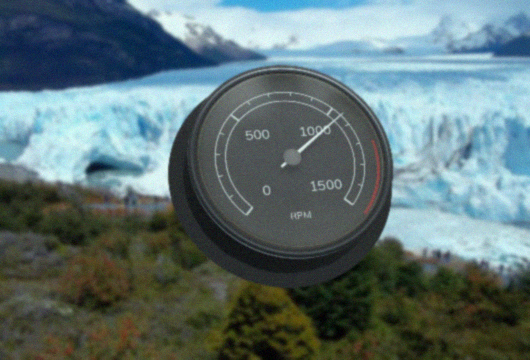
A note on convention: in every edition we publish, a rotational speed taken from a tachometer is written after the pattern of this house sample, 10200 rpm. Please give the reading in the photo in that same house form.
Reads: 1050 rpm
